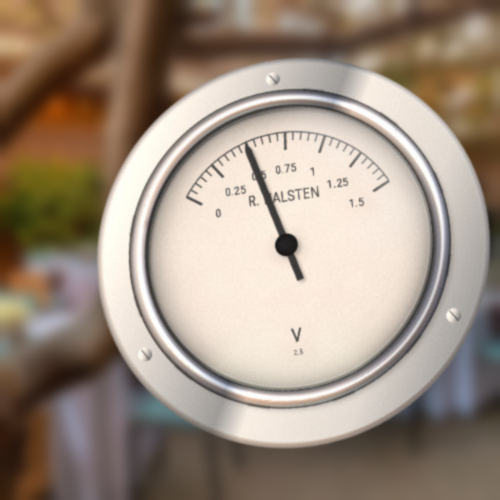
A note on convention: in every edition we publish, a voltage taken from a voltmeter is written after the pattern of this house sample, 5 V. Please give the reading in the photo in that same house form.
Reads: 0.5 V
